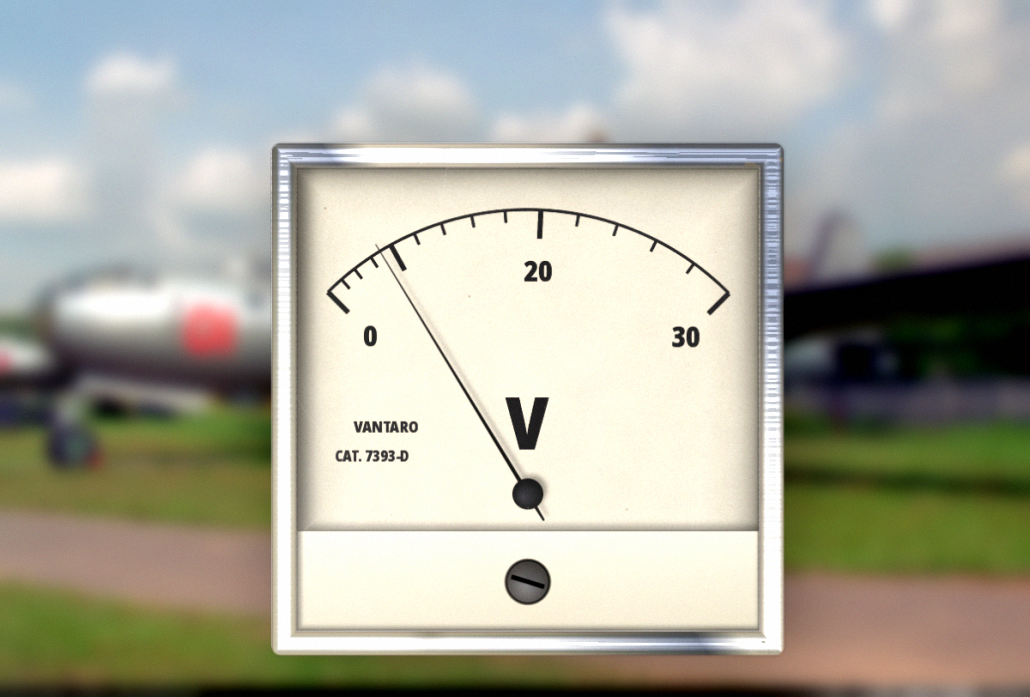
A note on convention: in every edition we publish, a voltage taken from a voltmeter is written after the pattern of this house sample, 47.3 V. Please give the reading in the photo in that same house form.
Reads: 9 V
